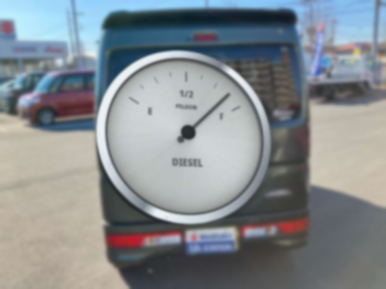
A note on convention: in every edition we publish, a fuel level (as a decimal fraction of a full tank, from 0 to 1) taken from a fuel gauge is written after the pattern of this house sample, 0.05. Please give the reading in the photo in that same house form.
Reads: 0.875
